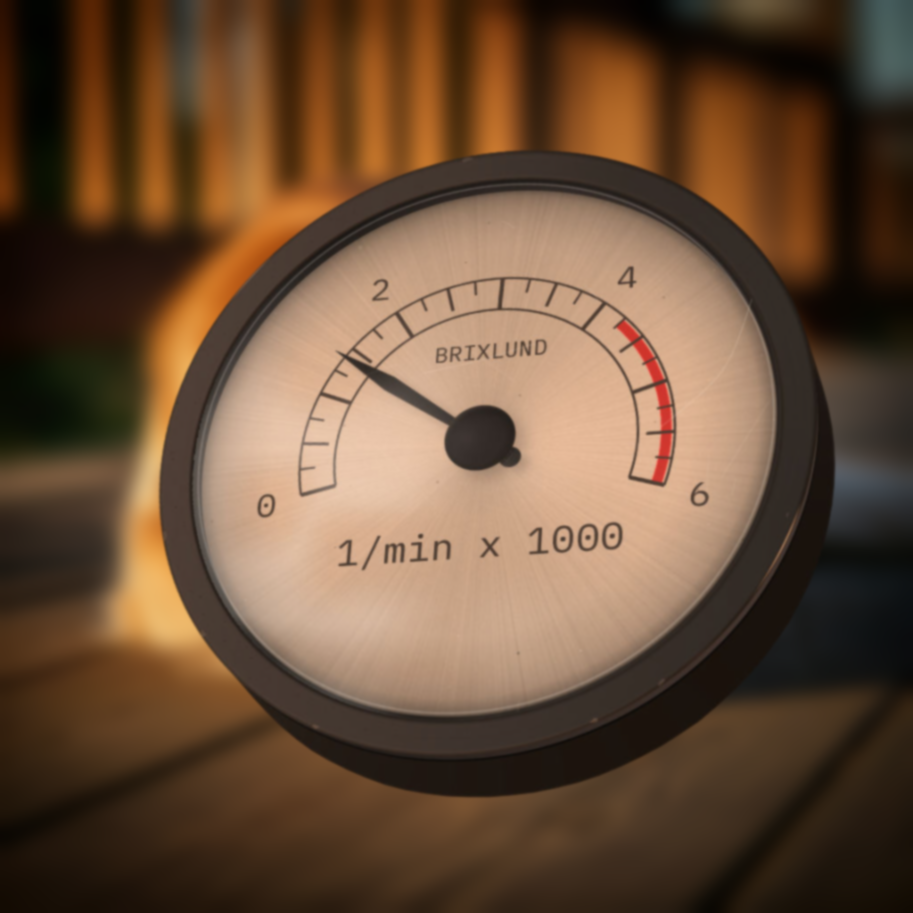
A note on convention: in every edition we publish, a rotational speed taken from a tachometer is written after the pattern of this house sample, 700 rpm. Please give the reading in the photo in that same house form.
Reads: 1375 rpm
